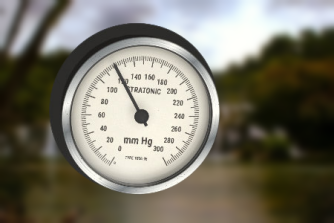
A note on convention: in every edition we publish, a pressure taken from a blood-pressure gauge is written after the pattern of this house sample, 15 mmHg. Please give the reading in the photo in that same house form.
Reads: 120 mmHg
